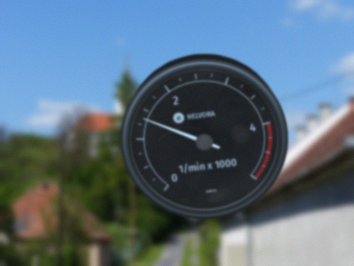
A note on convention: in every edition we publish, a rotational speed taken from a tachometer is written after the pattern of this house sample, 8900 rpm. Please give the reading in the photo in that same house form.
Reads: 1375 rpm
